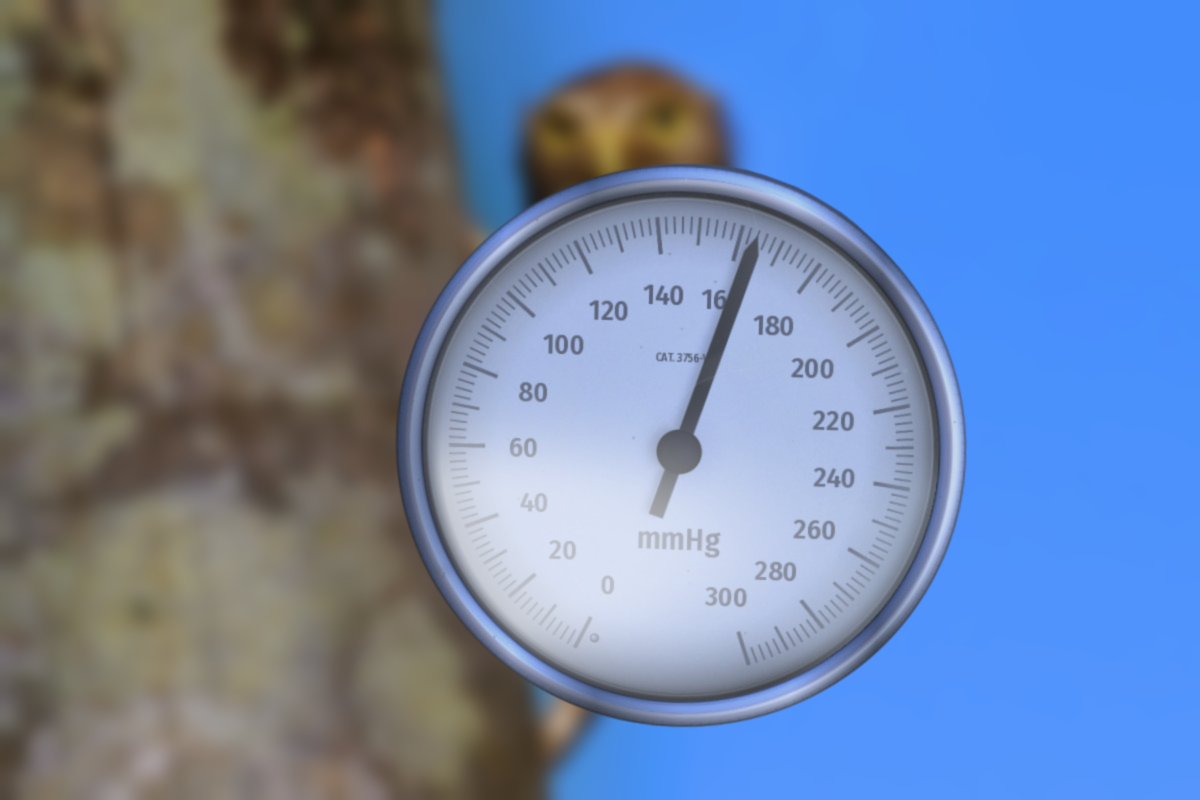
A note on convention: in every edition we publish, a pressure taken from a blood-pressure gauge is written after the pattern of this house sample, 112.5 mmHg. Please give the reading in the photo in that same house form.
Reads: 164 mmHg
